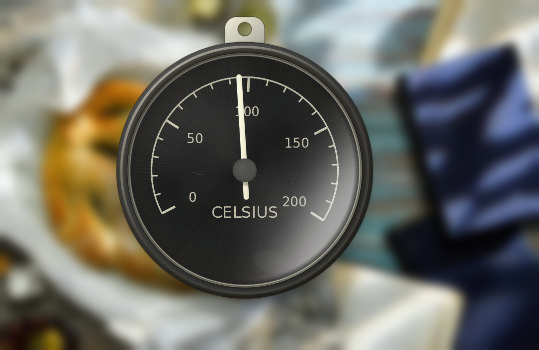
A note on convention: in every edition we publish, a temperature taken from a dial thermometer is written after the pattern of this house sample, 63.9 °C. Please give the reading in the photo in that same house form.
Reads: 95 °C
